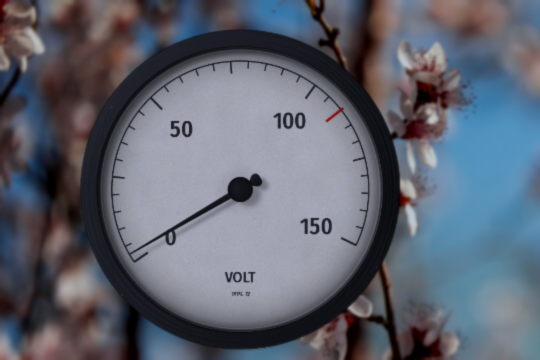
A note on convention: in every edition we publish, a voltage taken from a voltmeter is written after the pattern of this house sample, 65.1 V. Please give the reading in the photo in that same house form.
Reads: 2.5 V
